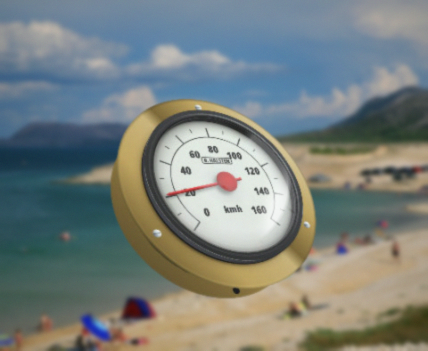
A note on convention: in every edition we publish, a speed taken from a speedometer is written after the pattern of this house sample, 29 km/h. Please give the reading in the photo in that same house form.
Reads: 20 km/h
